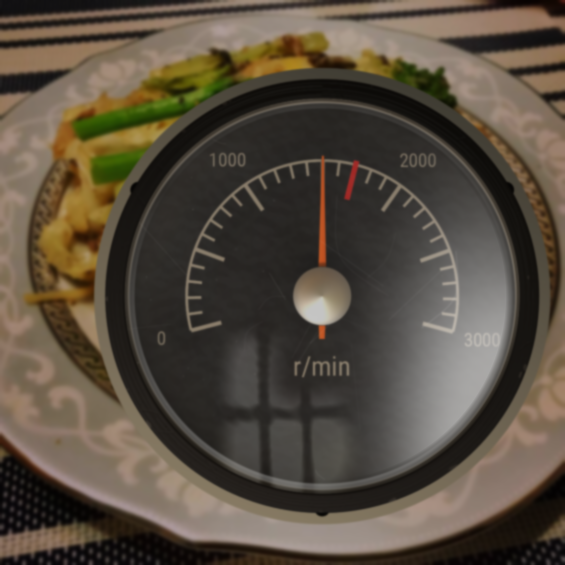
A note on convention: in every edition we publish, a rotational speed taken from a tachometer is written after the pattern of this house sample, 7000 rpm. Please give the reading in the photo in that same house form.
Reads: 1500 rpm
